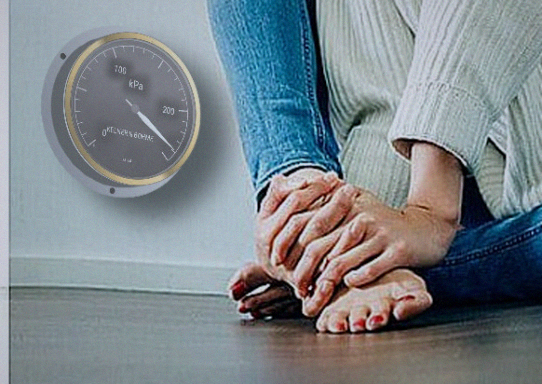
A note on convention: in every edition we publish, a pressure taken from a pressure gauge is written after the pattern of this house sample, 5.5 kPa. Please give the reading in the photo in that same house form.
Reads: 240 kPa
